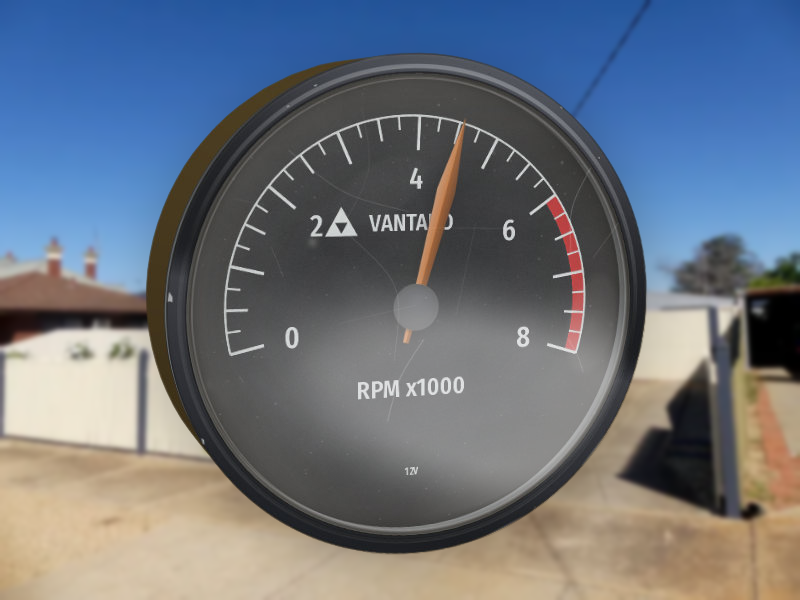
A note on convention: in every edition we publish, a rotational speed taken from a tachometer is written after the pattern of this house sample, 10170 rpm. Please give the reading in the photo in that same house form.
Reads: 4500 rpm
